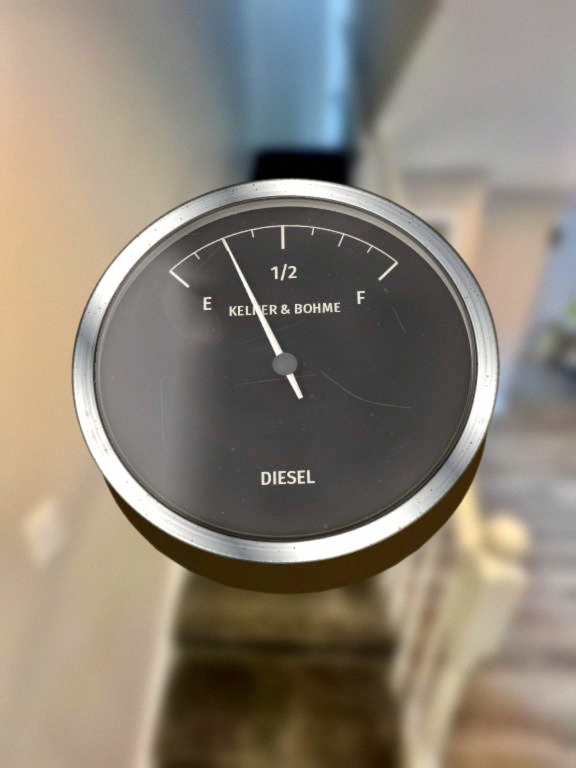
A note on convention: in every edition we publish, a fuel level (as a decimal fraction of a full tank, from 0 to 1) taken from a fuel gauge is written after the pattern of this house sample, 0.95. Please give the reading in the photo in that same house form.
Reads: 0.25
